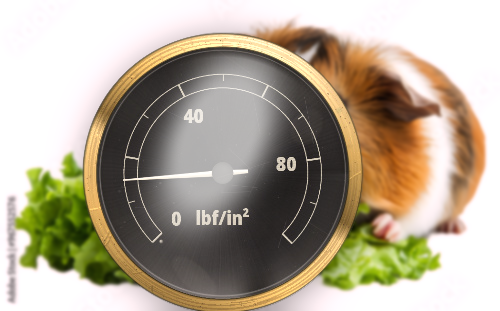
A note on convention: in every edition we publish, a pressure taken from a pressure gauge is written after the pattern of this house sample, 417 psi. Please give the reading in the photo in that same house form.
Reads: 15 psi
